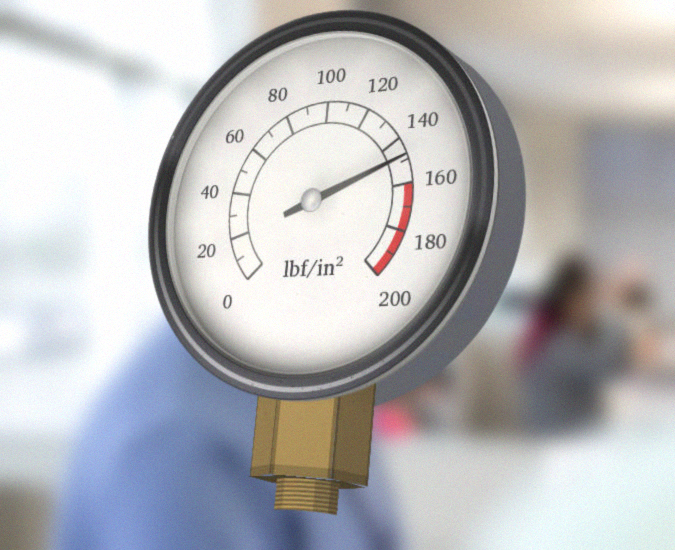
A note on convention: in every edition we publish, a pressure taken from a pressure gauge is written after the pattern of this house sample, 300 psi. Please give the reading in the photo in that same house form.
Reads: 150 psi
